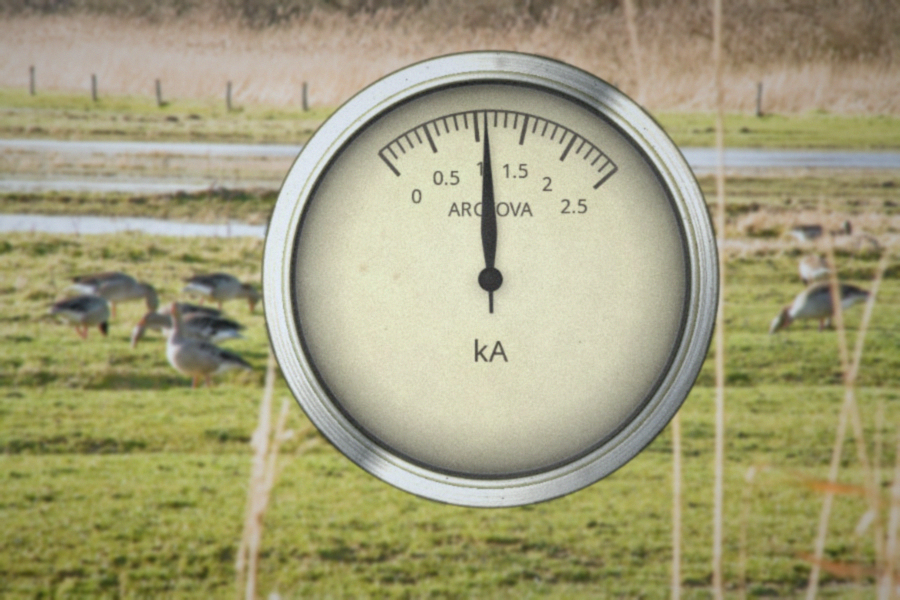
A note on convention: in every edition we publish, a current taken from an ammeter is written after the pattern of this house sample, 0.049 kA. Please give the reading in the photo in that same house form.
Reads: 1.1 kA
